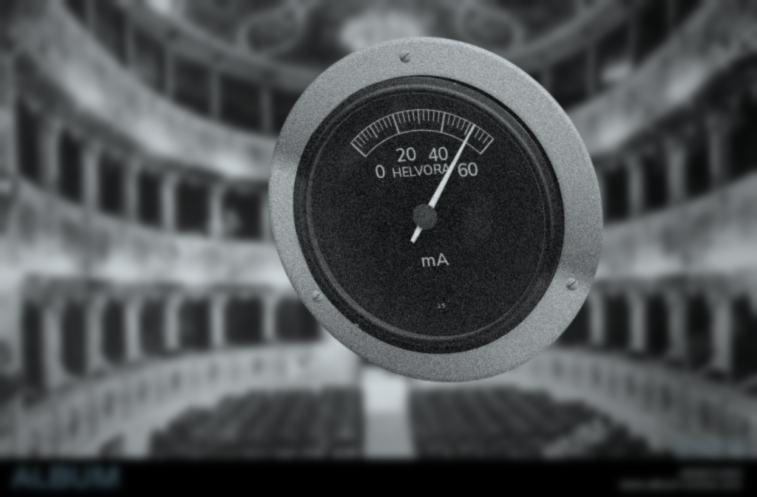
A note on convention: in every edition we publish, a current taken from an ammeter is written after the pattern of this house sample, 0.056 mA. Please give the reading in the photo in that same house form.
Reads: 52 mA
